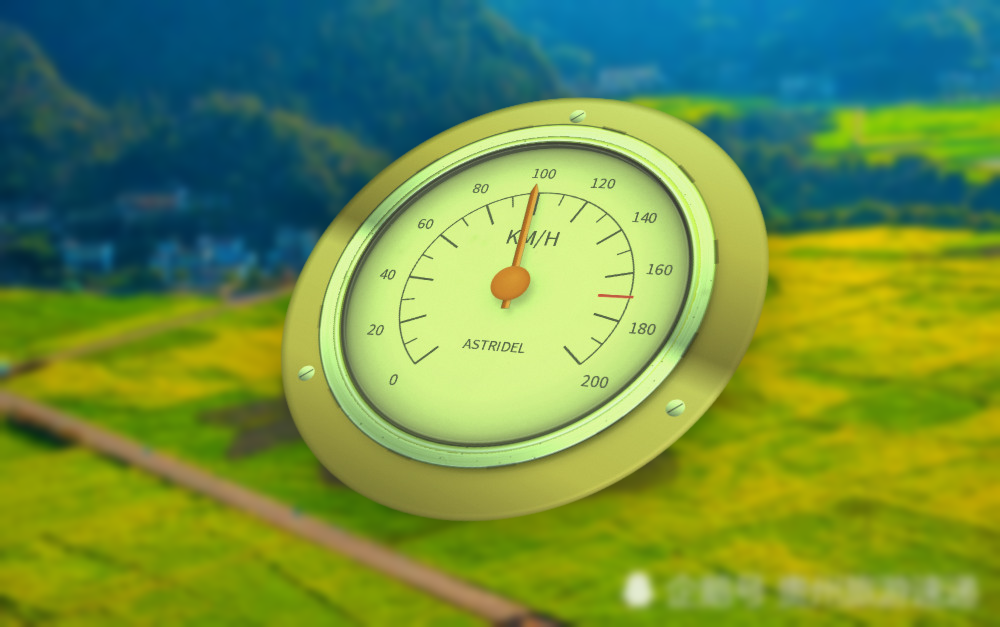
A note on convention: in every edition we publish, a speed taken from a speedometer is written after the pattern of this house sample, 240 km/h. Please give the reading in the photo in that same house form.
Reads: 100 km/h
